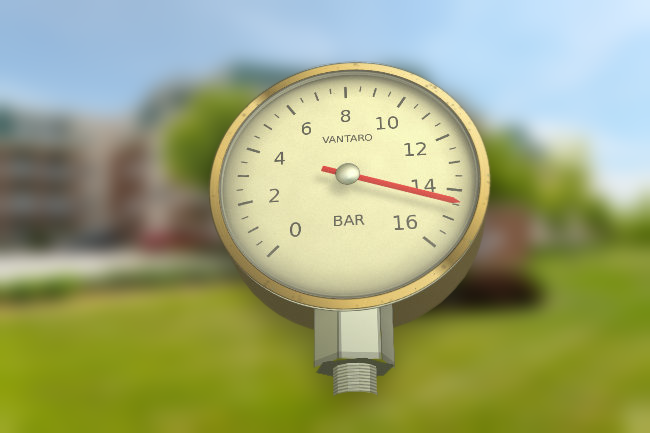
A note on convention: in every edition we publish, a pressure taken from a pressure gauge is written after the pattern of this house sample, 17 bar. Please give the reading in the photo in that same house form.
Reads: 14.5 bar
